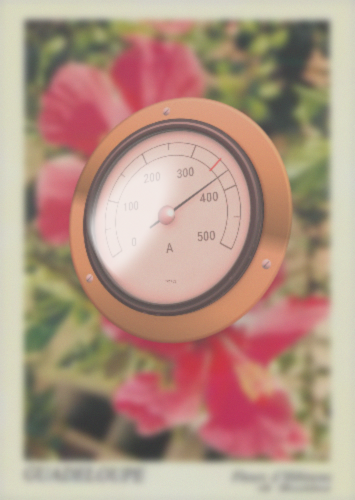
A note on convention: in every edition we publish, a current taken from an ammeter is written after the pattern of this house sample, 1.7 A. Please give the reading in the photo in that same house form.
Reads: 375 A
